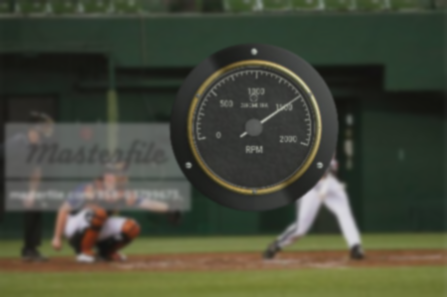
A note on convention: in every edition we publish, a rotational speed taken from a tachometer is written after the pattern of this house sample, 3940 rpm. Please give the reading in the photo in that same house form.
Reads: 1500 rpm
